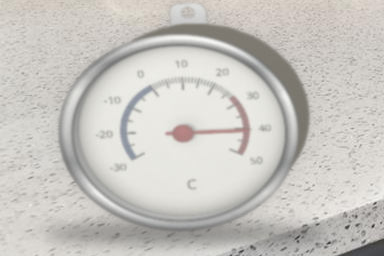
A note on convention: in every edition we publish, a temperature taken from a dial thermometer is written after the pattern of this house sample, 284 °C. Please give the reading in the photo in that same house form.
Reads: 40 °C
